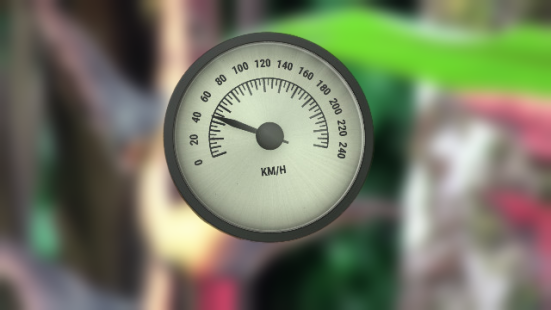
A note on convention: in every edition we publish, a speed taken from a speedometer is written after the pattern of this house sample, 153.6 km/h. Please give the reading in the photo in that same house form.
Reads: 45 km/h
